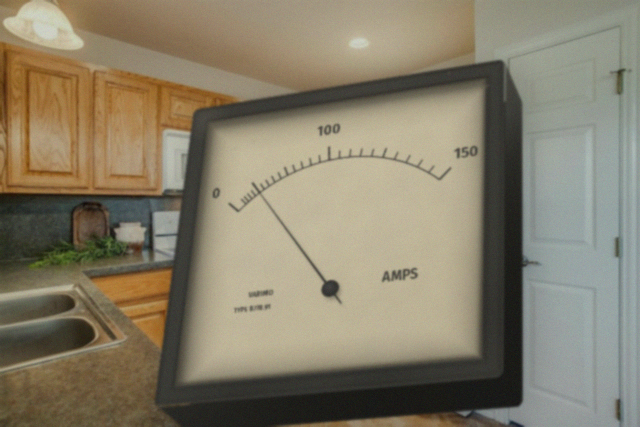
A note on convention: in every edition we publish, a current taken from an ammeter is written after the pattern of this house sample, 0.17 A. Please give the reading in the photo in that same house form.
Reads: 50 A
